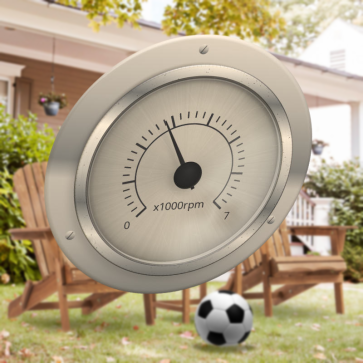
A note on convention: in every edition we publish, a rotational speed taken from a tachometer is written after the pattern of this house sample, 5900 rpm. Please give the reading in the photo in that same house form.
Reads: 2800 rpm
